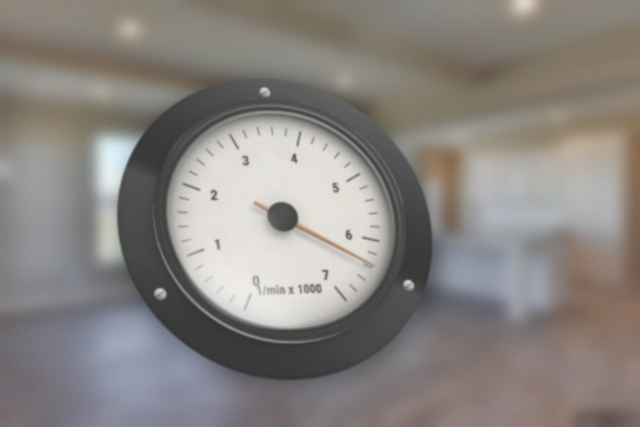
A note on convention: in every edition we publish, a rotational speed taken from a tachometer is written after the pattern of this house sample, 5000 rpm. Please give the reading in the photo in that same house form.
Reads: 6400 rpm
